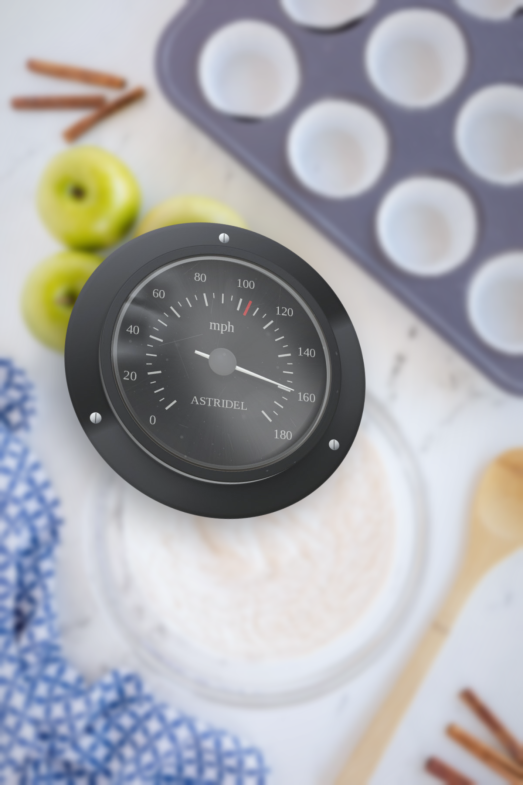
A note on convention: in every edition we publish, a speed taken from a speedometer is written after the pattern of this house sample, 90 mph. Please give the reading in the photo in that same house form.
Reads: 160 mph
